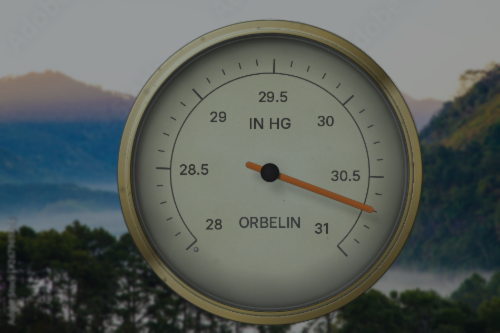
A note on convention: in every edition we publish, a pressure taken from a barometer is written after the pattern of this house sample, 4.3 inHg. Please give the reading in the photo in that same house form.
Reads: 30.7 inHg
